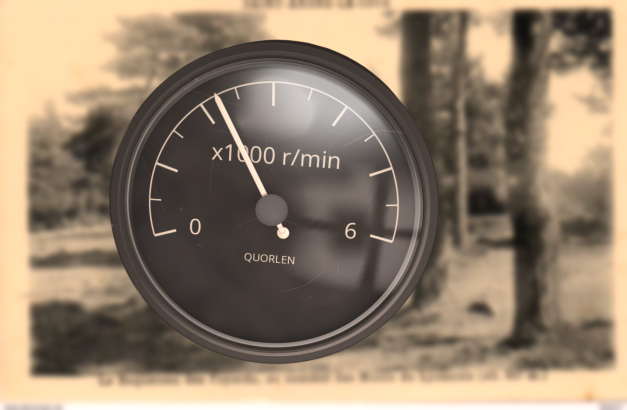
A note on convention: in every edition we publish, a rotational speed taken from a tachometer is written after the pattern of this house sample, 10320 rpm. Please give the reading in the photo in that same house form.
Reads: 2250 rpm
